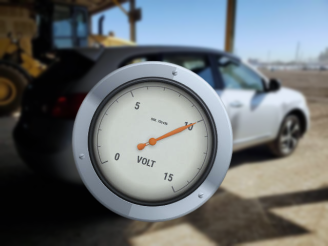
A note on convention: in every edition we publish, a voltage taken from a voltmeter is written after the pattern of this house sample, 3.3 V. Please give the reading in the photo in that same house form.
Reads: 10 V
